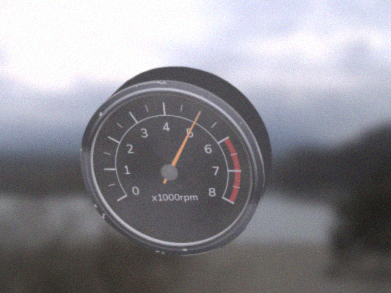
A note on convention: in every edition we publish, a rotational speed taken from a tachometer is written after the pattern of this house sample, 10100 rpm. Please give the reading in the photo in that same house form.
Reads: 5000 rpm
